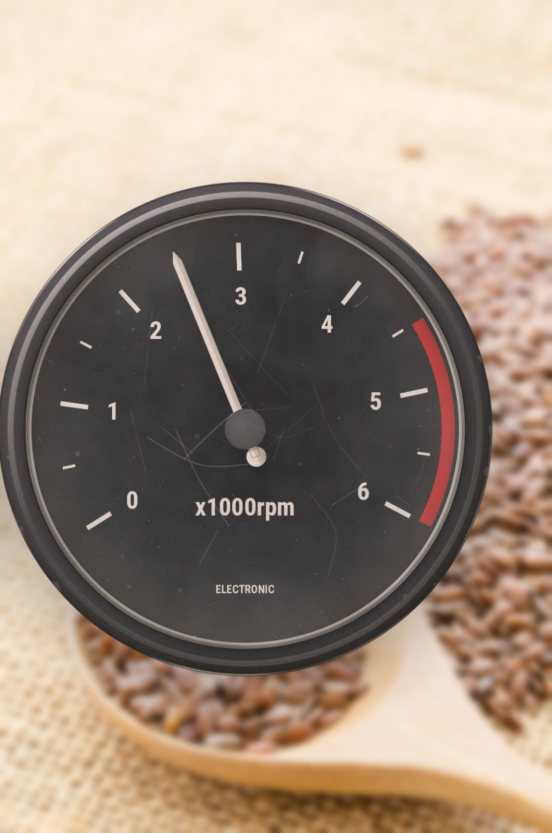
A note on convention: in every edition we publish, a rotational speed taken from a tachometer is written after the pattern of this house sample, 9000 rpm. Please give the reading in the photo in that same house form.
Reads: 2500 rpm
